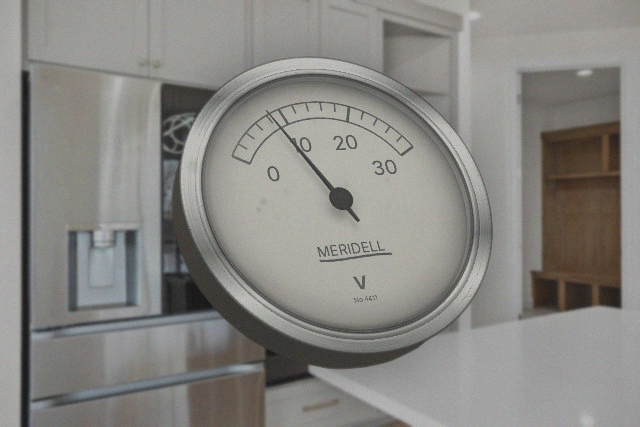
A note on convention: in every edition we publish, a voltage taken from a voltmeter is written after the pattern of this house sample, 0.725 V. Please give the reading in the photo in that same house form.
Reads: 8 V
